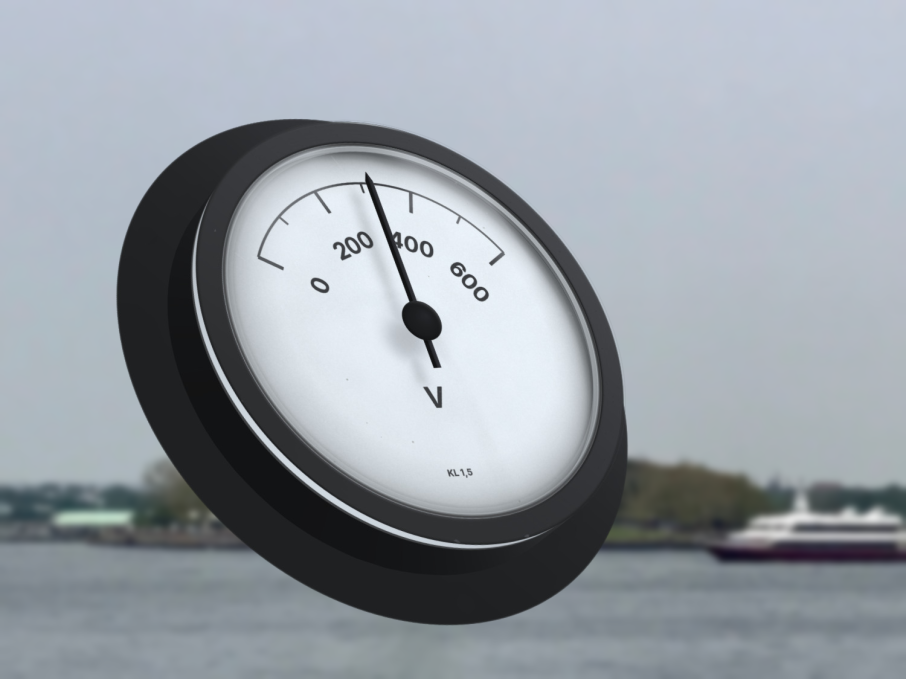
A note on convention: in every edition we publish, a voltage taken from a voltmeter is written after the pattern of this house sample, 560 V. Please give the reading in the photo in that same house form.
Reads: 300 V
